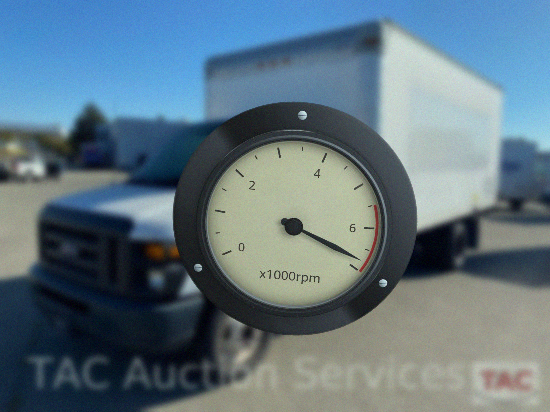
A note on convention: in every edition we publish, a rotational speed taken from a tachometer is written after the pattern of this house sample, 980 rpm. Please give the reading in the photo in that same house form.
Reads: 6750 rpm
